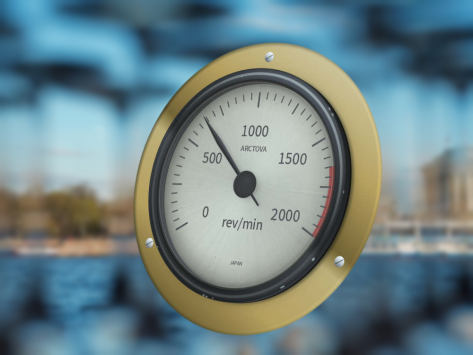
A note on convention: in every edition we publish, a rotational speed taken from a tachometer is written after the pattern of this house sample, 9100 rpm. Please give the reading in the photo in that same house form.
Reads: 650 rpm
